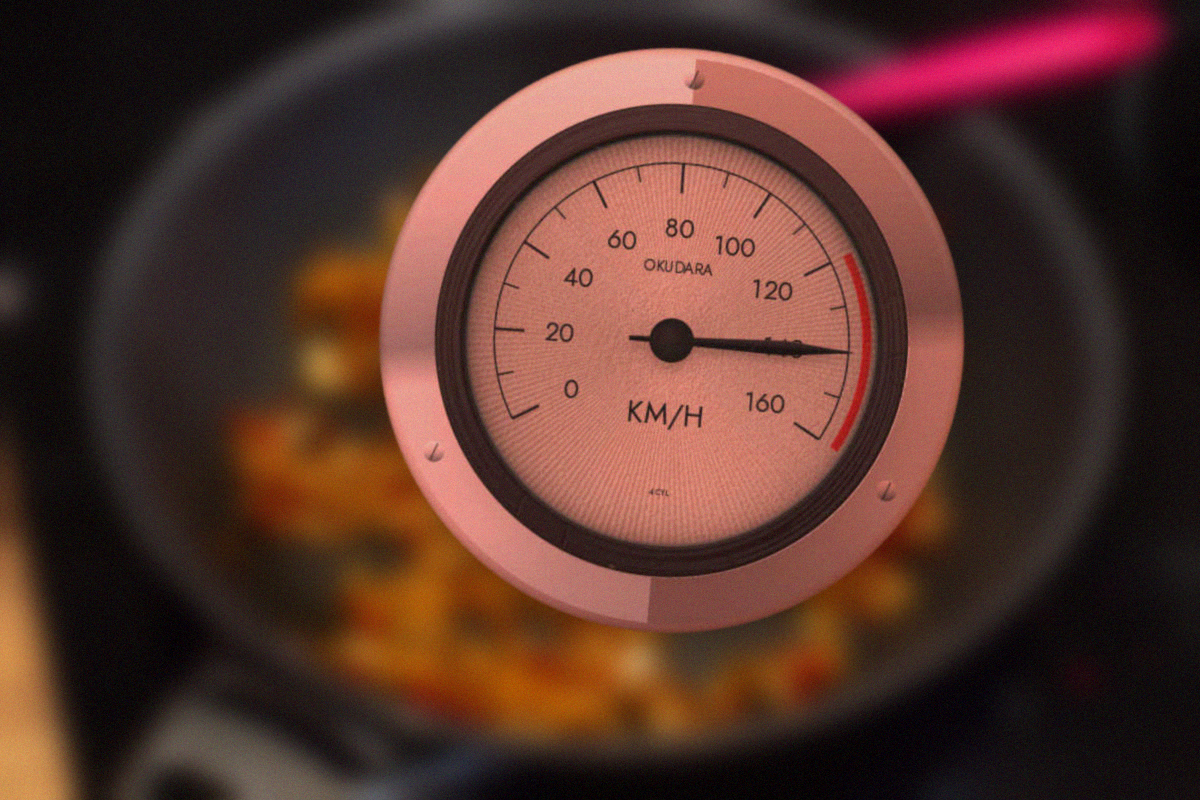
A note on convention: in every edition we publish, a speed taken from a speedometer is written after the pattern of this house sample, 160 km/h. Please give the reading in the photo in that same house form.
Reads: 140 km/h
